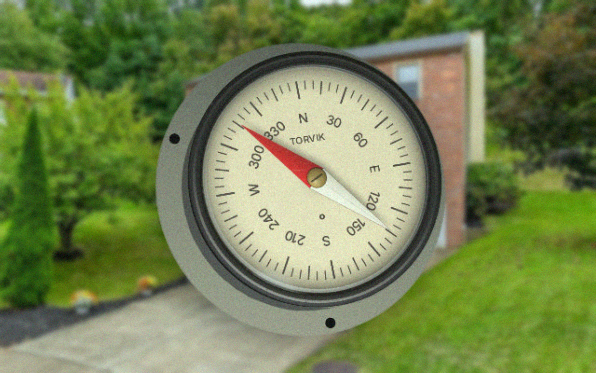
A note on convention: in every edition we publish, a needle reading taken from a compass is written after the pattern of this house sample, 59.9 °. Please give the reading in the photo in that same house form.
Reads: 315 °
